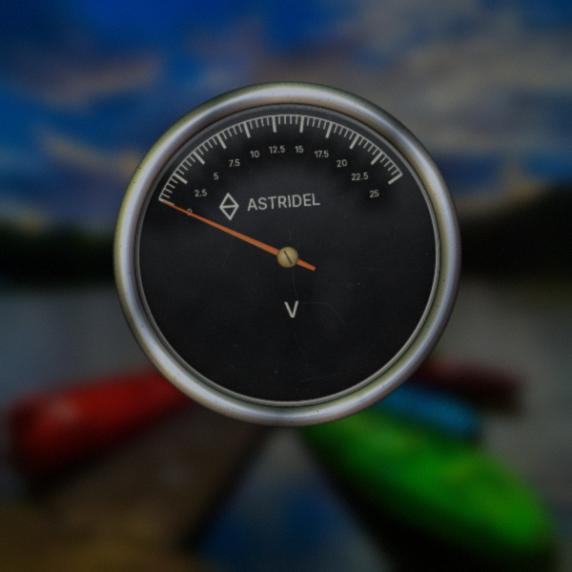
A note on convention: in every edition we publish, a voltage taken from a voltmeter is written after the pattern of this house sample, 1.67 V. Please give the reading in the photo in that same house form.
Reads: 0 V
